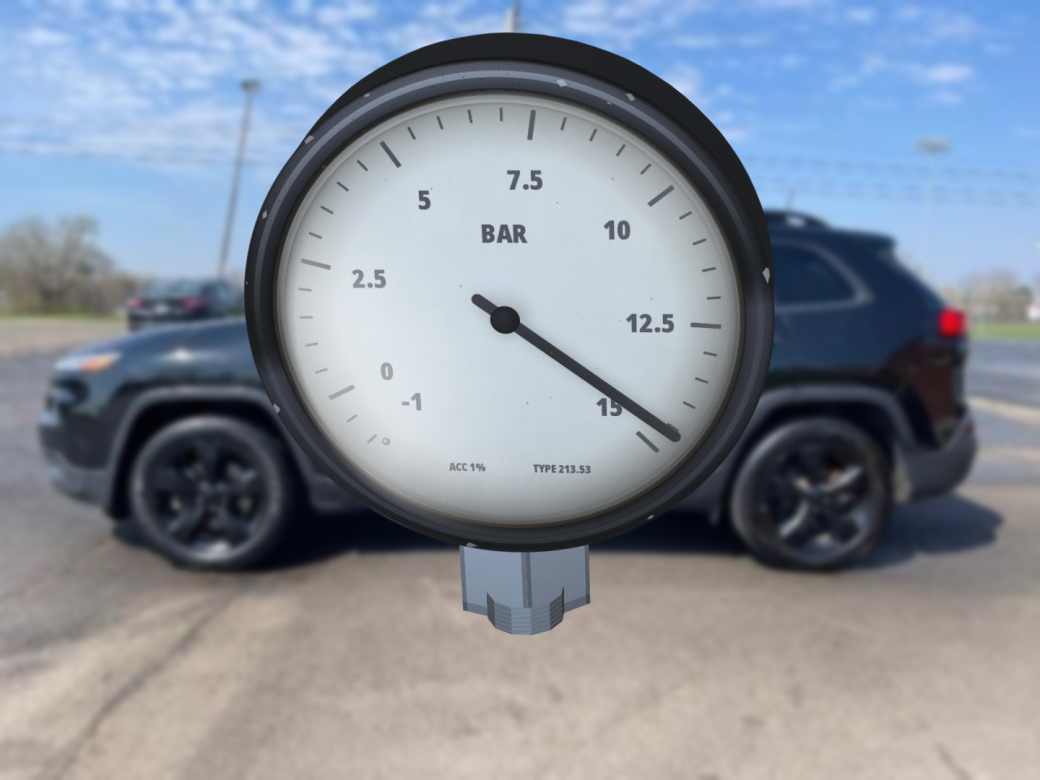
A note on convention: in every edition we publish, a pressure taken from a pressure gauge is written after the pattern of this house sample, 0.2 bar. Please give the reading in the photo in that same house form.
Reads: 14.5 bar
